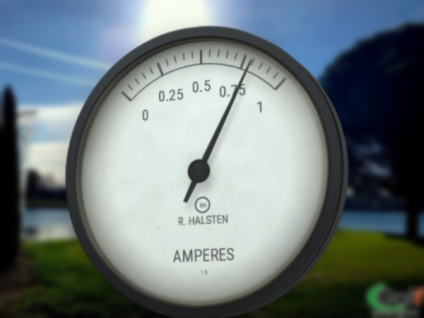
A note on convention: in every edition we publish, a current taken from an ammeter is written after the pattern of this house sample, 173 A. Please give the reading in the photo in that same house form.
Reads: 0.8 A
